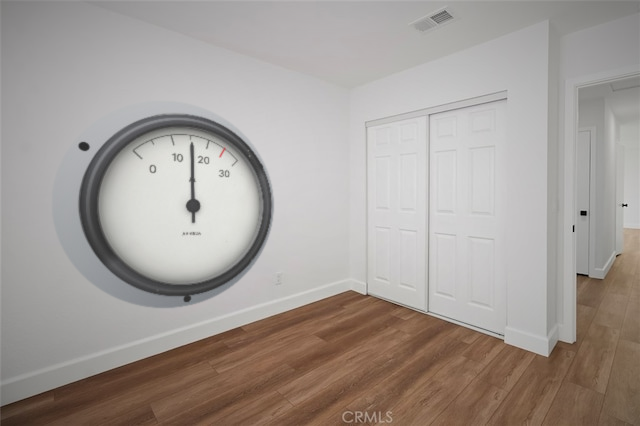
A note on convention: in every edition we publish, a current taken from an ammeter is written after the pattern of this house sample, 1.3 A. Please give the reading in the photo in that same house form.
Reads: 15 A
